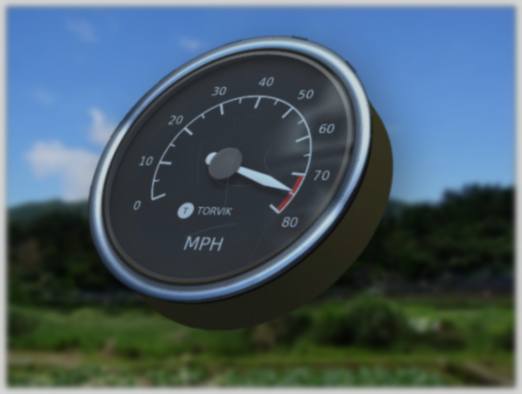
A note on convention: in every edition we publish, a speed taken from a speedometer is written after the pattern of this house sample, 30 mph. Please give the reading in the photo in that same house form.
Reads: 75 mph
